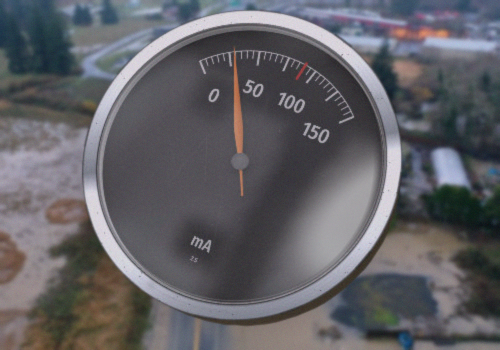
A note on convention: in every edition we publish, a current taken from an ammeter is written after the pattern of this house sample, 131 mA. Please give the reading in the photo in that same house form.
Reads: 30 mA
